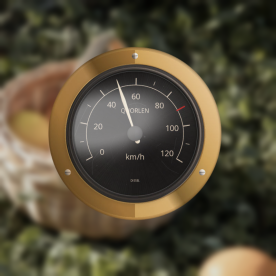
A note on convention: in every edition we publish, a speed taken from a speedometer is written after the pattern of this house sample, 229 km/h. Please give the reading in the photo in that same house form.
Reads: 50 km/h
